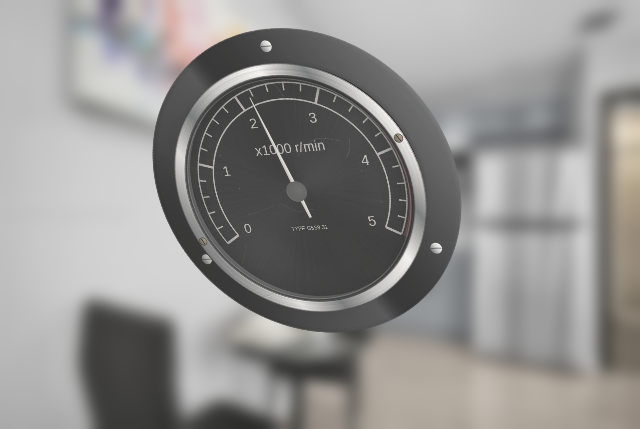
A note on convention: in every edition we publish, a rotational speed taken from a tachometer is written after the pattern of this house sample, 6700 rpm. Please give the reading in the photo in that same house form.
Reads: 2200 rpm
